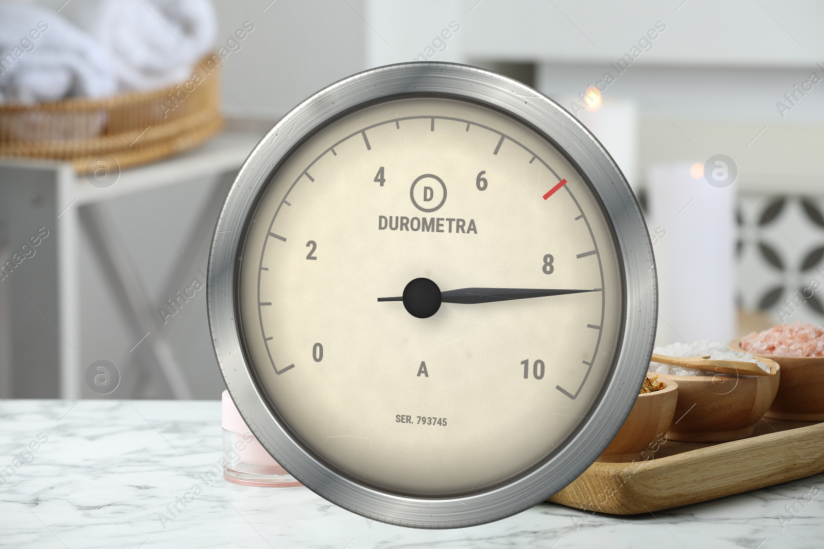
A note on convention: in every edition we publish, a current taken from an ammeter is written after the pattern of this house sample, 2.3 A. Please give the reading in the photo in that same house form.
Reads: 8.5 A
